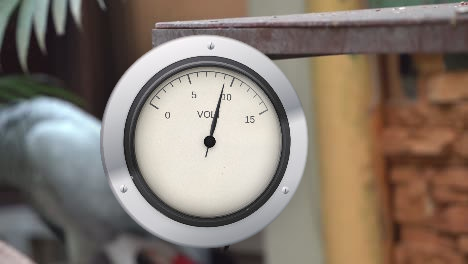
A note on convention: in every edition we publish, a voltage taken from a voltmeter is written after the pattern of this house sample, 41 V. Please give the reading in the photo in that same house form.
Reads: 9 V
